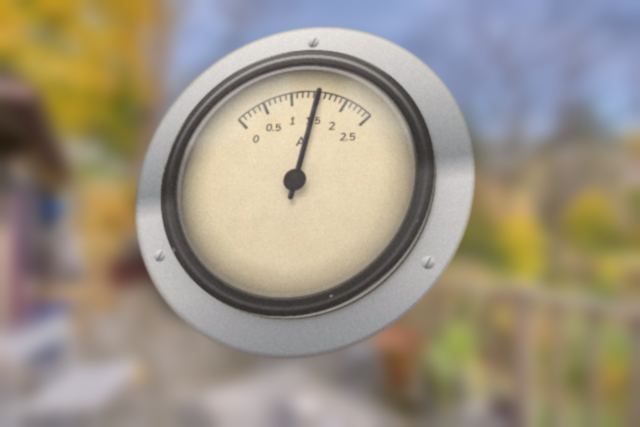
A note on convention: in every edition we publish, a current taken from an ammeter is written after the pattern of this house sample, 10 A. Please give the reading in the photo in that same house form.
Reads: 1.5 A
